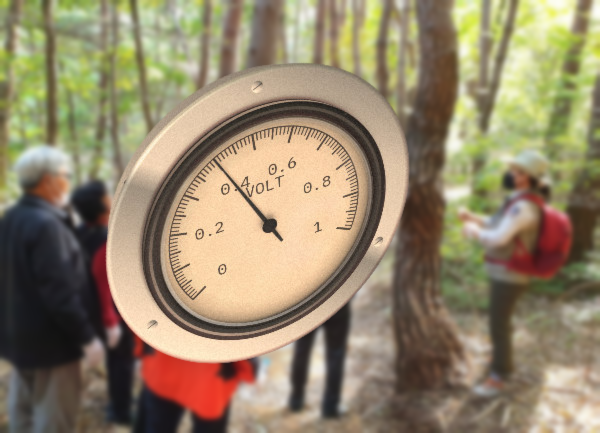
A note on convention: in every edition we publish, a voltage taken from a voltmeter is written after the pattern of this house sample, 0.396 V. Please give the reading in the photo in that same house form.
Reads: 0.4 V
